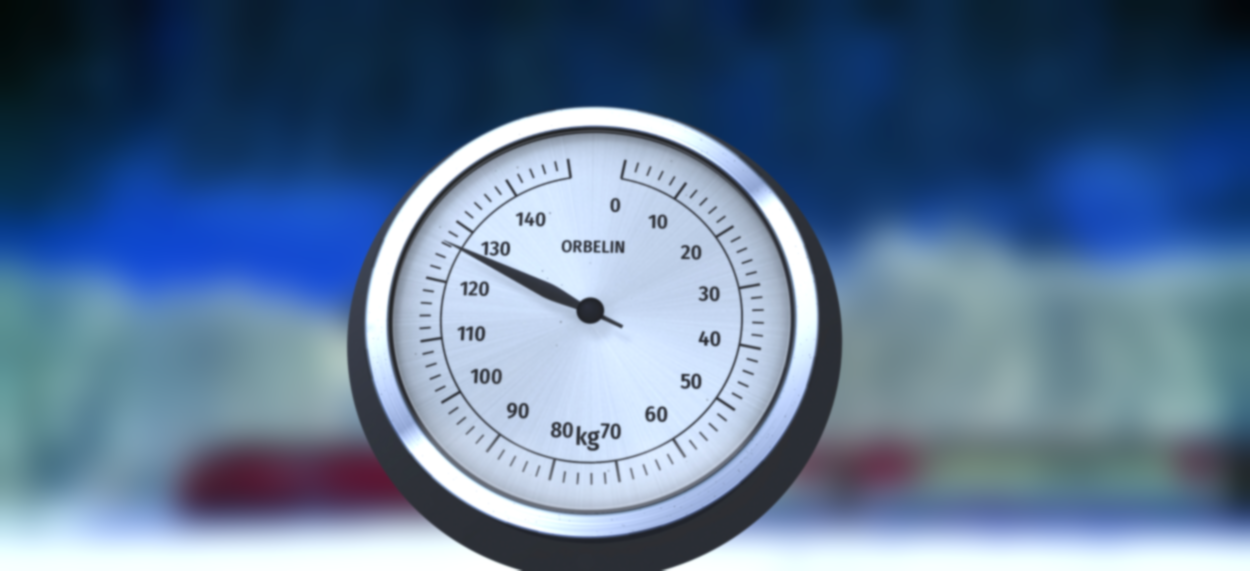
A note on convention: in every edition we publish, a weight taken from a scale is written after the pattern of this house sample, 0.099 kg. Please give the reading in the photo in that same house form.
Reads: 126 kg
